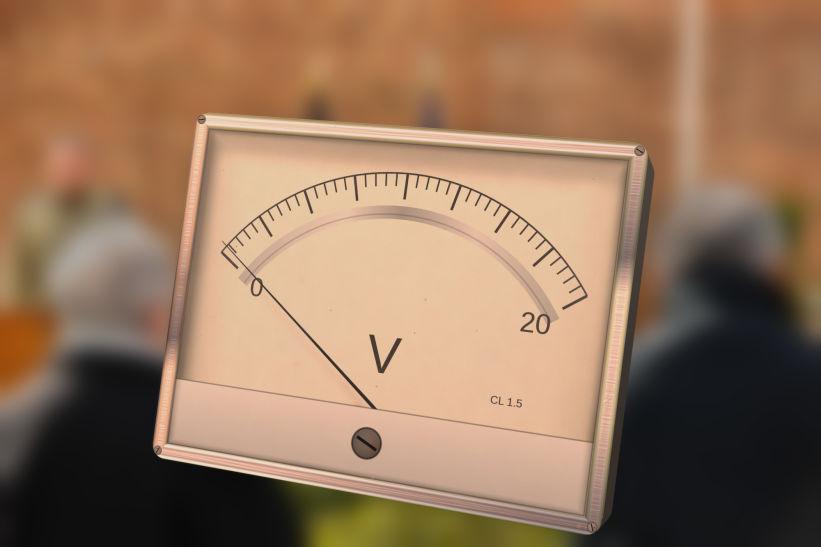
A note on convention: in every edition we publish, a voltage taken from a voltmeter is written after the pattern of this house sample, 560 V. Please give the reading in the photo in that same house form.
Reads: 0.5 V
